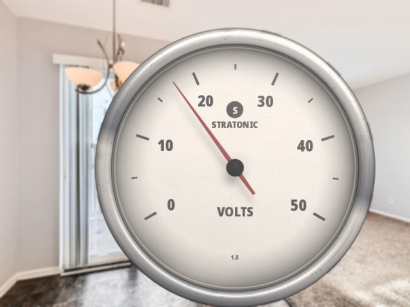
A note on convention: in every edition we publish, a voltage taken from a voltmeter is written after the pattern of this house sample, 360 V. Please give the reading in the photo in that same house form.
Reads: 17.5 V
